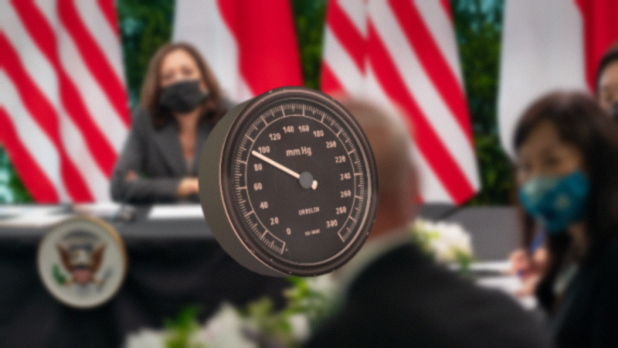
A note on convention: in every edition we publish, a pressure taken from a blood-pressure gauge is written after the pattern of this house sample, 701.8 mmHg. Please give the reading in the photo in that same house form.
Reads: 90 mmHg
